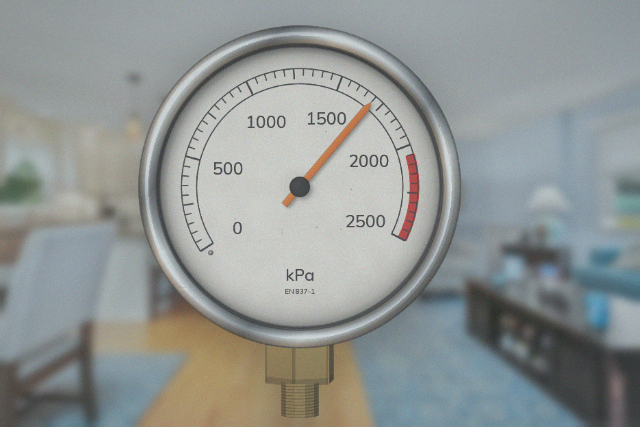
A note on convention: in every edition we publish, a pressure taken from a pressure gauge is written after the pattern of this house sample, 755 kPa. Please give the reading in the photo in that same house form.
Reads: 1700 kPa
